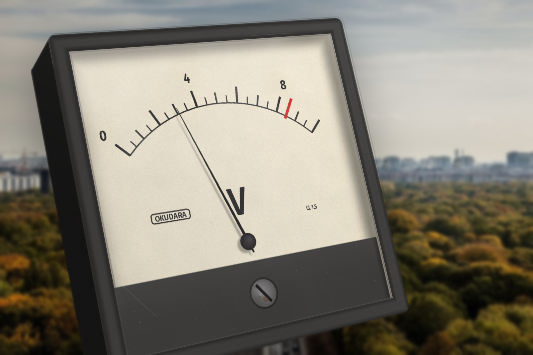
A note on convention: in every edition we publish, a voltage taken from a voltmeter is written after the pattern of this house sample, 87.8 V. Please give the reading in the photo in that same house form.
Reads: 3 V
